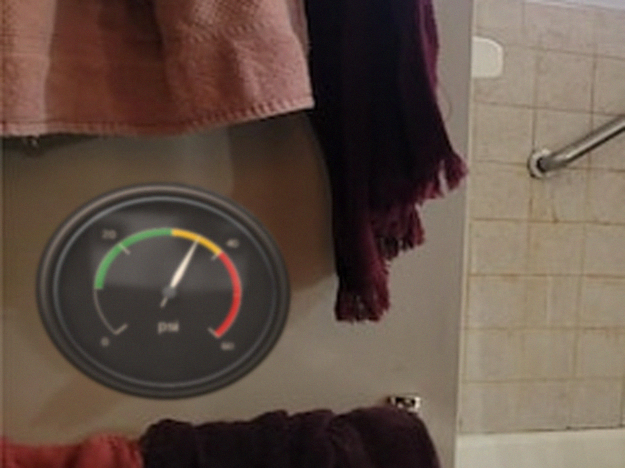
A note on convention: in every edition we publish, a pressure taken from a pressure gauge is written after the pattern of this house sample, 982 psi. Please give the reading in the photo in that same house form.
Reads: 35 psi
